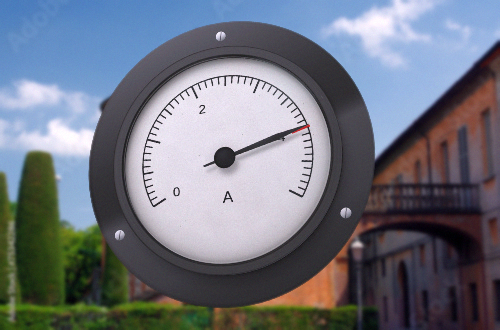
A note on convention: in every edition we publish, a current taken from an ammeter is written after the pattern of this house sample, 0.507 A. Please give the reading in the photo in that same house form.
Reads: 4 A
